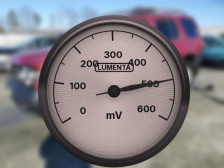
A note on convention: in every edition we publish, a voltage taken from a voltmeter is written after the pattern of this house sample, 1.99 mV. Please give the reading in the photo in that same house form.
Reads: 500 mV
